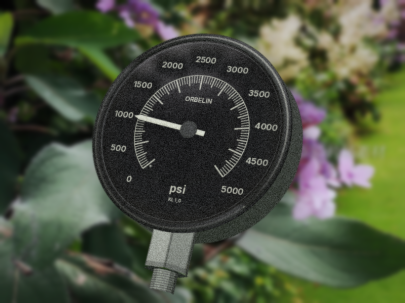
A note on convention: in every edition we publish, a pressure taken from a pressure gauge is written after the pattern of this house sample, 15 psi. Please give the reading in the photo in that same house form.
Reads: 1000 psi
